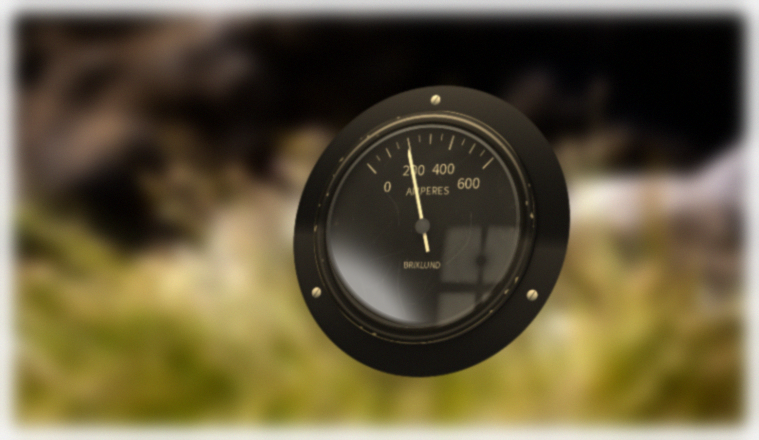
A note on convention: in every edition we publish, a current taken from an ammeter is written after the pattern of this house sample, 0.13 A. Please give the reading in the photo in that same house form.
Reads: 200 A
